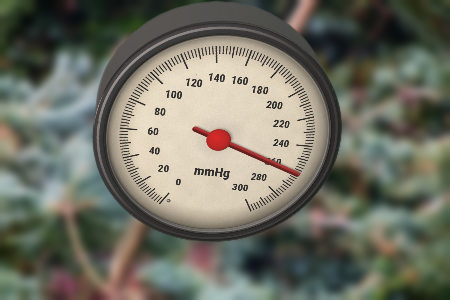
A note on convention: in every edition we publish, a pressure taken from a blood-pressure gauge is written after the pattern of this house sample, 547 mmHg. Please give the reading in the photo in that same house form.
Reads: 260 mmHg
